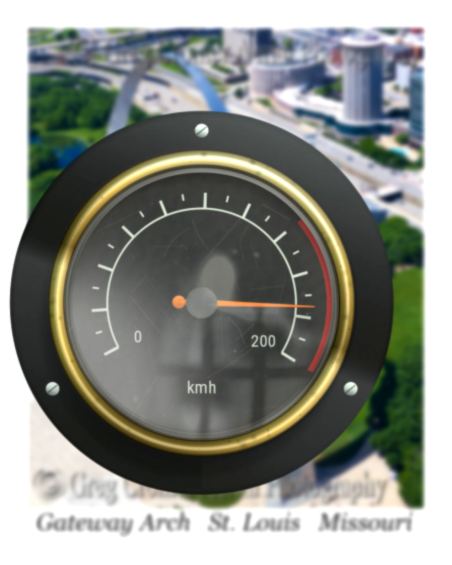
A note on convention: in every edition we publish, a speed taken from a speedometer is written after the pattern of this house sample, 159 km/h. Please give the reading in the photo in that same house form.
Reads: 175 km/h
